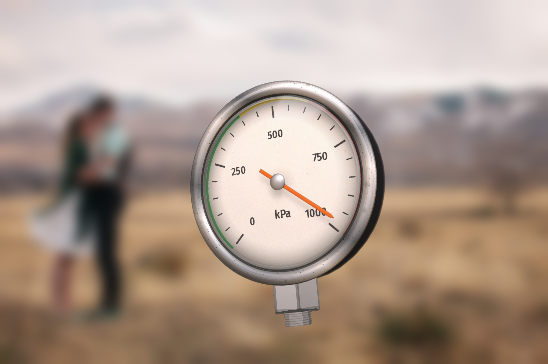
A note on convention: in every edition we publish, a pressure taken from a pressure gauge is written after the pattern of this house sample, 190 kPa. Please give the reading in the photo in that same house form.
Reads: 975 kPa
